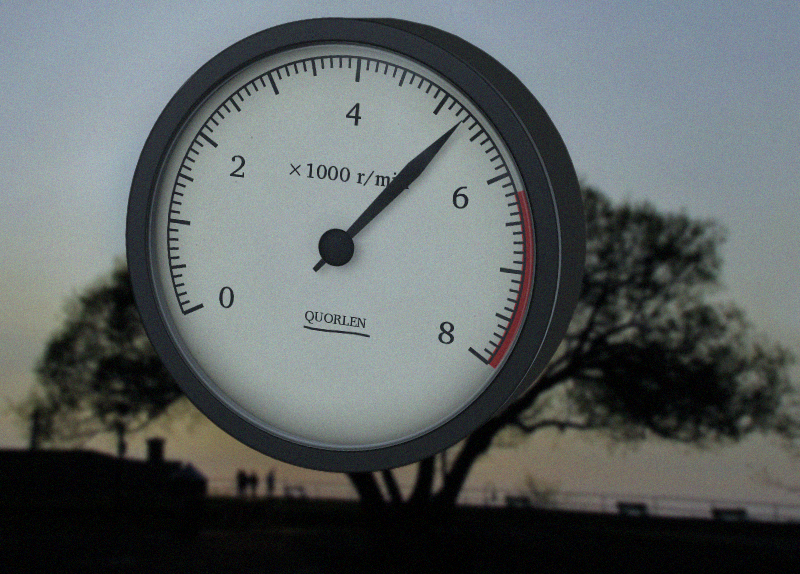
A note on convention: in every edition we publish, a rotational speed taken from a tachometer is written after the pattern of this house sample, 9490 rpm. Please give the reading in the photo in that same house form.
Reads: 5300 rpm
